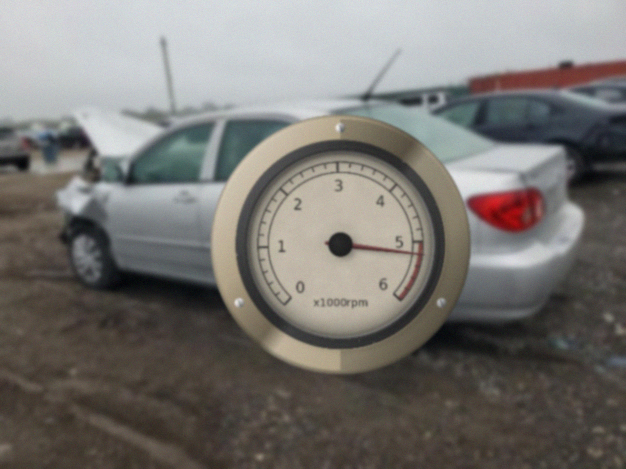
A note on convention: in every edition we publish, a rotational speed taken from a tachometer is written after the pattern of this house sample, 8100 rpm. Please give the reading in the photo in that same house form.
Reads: 5200 rpm
